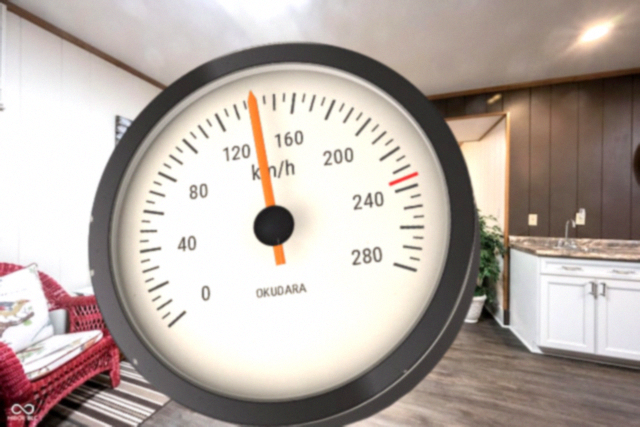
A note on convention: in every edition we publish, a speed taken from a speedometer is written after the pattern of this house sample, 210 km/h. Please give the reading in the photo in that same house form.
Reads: 140 km/h
